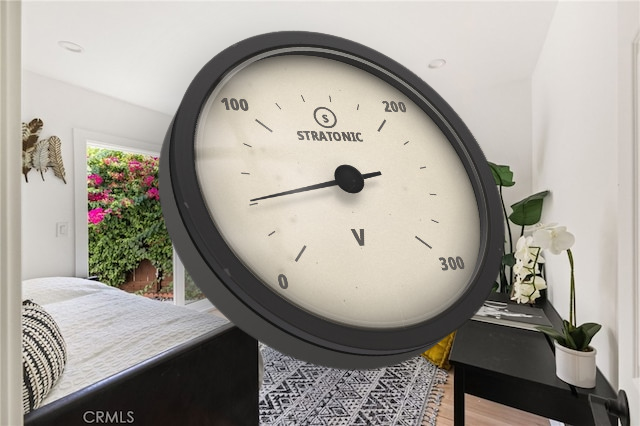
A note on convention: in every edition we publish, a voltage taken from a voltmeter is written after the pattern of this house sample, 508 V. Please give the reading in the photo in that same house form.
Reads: 40 V
